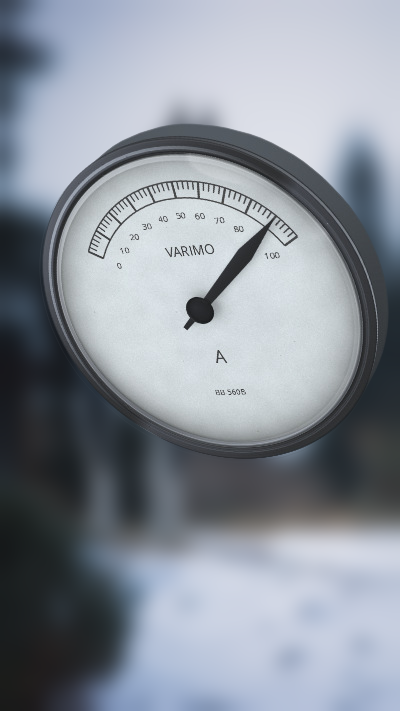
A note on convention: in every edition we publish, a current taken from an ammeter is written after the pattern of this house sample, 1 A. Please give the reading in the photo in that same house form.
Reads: 90 A
